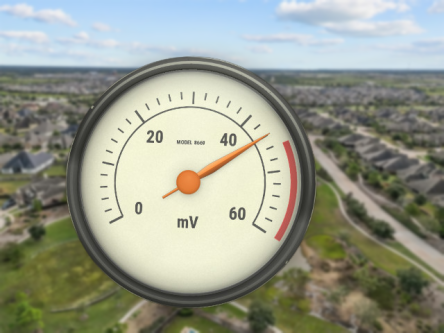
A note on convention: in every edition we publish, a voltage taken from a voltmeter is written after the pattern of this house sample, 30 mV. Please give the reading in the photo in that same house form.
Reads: 44 mV
